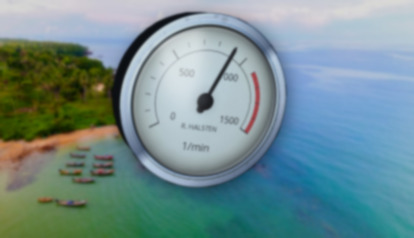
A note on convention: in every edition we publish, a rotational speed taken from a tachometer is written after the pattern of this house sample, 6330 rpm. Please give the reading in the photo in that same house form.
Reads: 900 rpm
